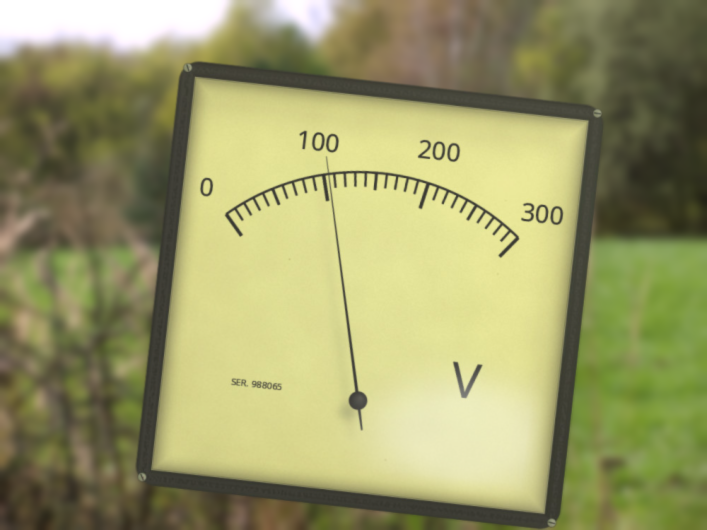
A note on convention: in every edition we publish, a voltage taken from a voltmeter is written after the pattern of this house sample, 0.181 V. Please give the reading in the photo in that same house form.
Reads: 105 V
